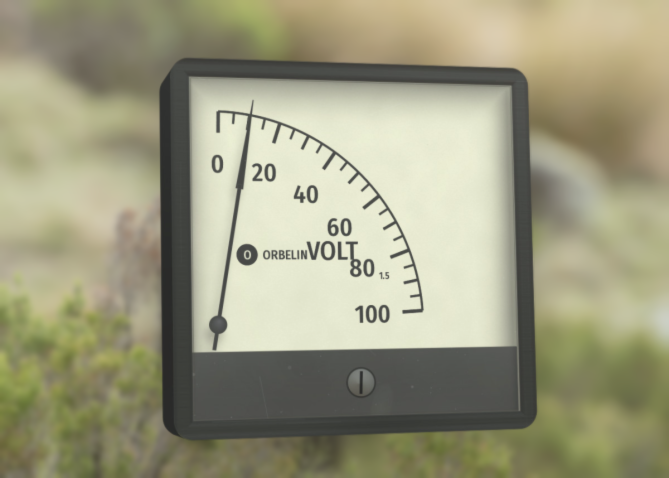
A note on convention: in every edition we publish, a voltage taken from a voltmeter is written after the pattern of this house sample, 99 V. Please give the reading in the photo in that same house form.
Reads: 10 V
